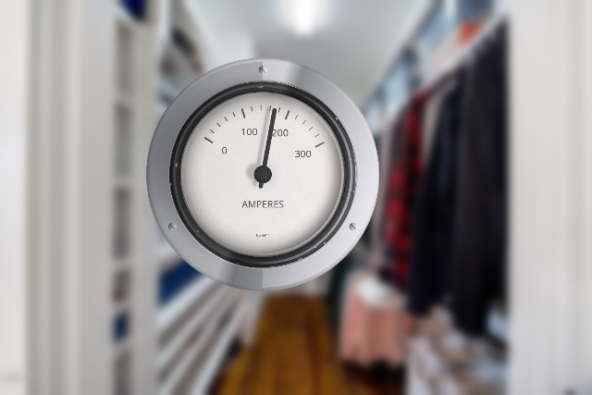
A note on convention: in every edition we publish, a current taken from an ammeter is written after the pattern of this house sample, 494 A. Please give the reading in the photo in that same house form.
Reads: 170 A
